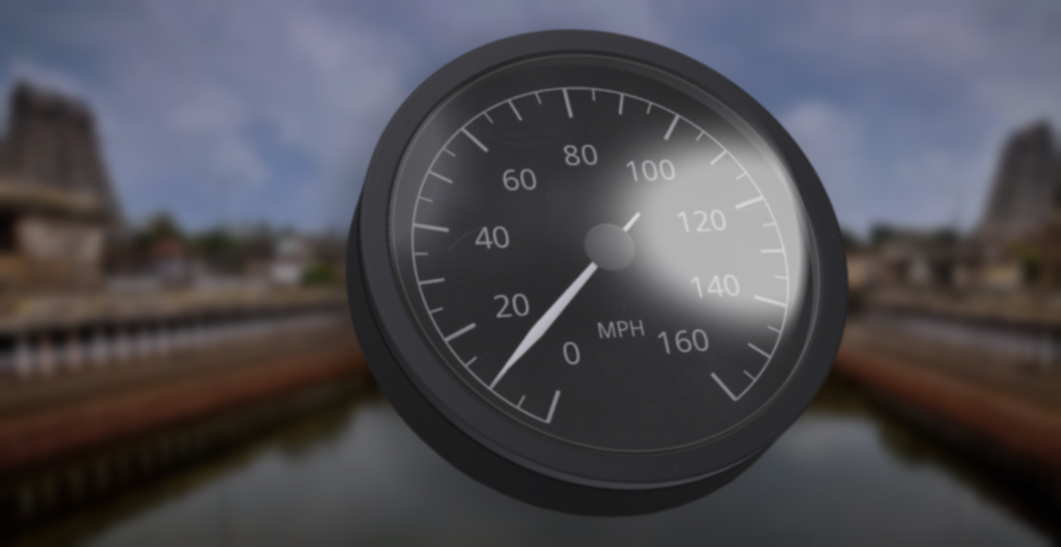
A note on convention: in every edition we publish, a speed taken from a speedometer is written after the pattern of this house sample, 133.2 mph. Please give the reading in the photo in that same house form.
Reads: 10 mph
